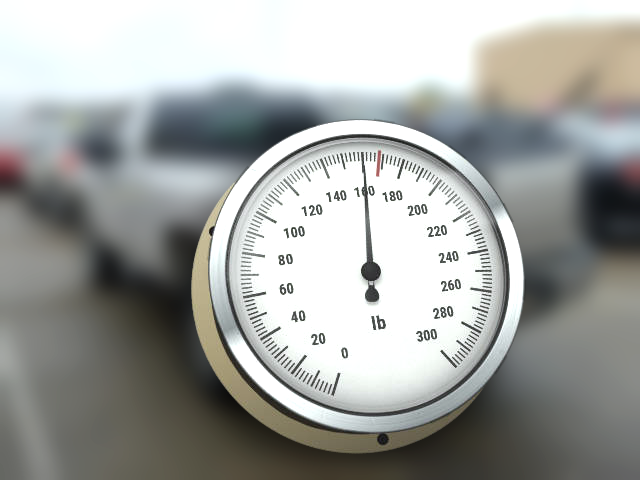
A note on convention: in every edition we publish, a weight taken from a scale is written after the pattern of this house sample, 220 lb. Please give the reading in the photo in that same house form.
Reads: 160 lb
